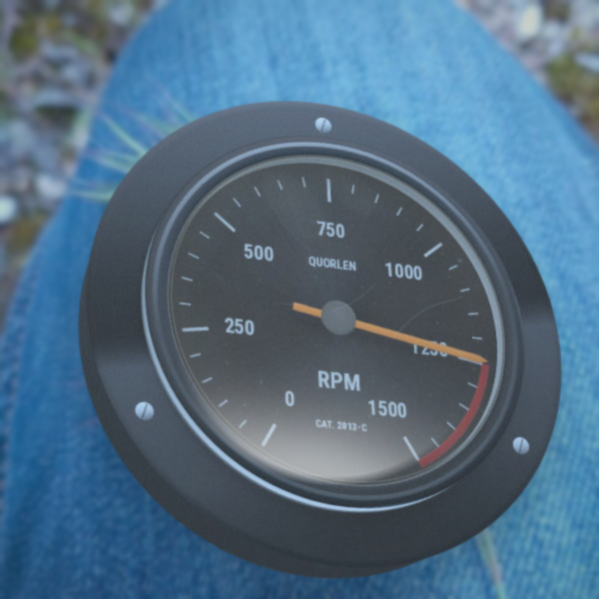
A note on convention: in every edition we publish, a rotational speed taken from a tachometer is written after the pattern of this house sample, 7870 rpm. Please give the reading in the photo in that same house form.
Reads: 1250 rpm
